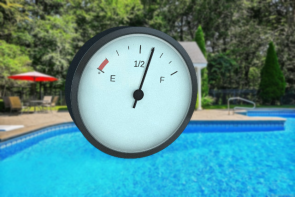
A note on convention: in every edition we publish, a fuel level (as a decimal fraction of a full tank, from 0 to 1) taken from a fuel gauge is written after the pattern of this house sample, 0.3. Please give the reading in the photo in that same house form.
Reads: 0.625
